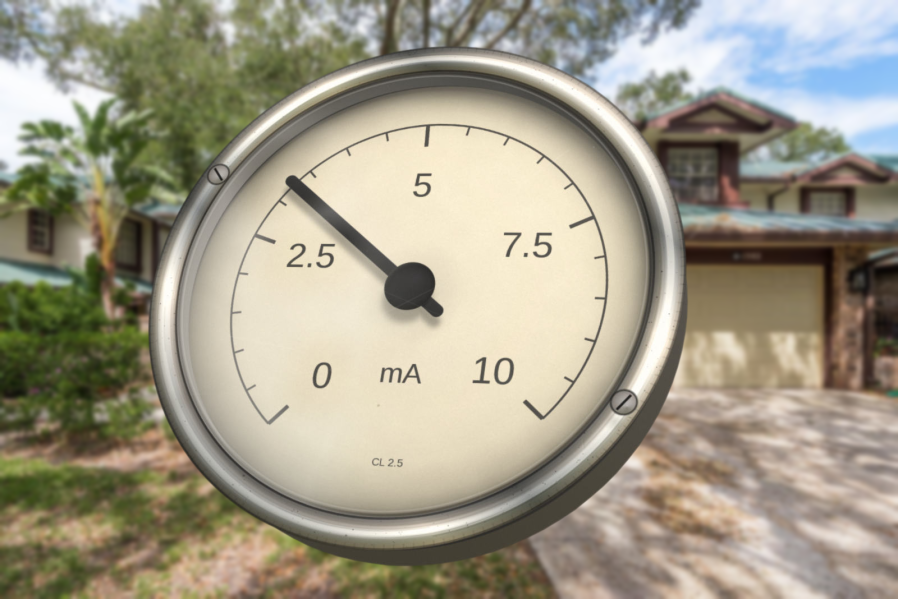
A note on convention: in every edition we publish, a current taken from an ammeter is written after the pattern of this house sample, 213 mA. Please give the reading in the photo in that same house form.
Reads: 3.25 mA
